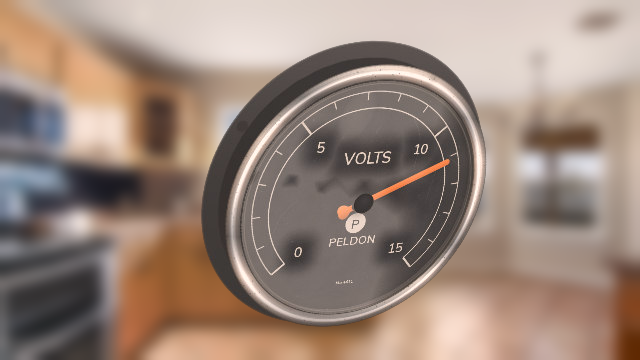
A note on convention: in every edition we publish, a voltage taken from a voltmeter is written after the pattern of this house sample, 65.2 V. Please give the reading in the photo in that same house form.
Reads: 11 V
